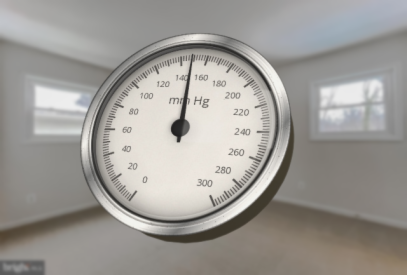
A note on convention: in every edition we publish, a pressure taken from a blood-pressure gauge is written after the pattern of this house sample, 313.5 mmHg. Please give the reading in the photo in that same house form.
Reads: 150 mmHg
